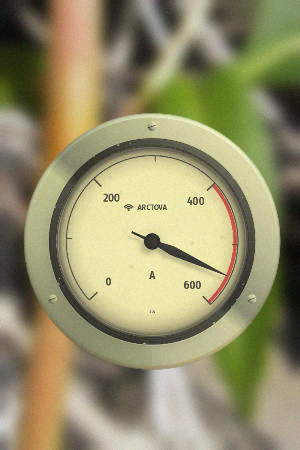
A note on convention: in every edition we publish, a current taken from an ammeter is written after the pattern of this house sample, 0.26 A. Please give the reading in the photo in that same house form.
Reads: 550 A
